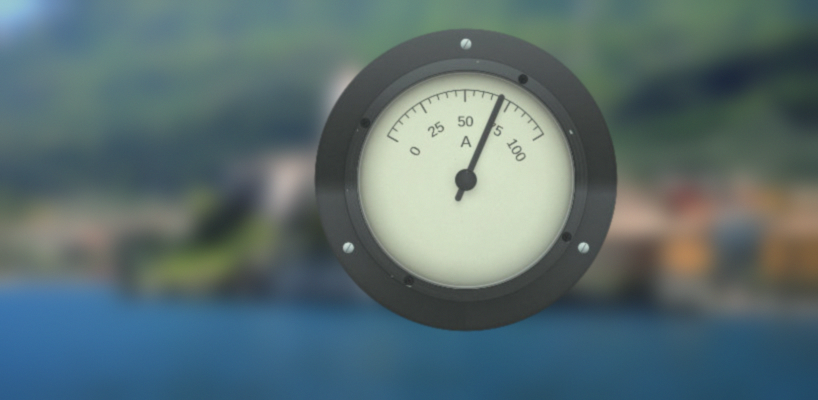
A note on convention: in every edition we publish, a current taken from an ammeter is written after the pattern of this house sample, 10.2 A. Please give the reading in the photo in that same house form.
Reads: 70 A
